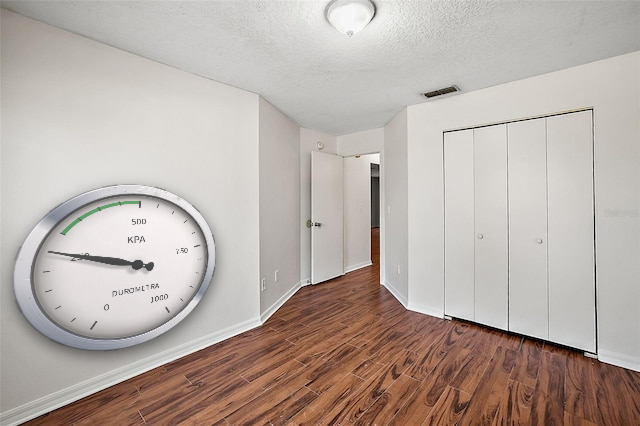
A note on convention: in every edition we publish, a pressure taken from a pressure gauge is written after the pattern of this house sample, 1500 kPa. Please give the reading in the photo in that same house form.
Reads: 250 kPa
